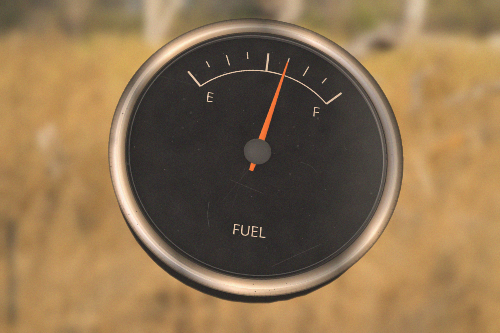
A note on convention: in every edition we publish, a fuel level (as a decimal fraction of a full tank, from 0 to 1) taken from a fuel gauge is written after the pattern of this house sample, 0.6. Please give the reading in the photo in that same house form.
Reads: 0.625
